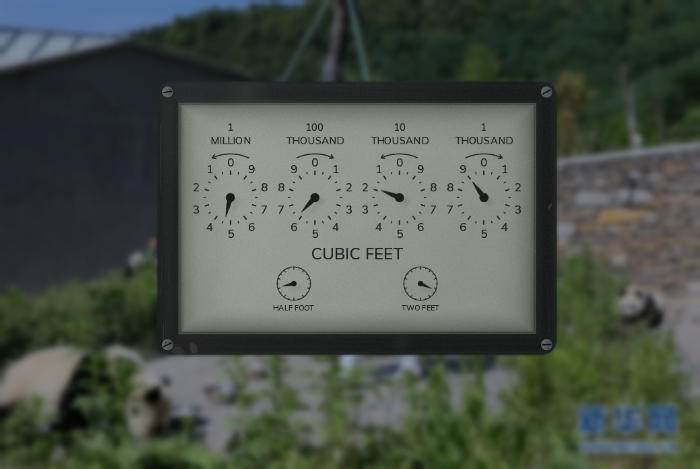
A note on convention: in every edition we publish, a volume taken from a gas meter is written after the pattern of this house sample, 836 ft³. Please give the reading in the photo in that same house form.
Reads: 461900 ft³
